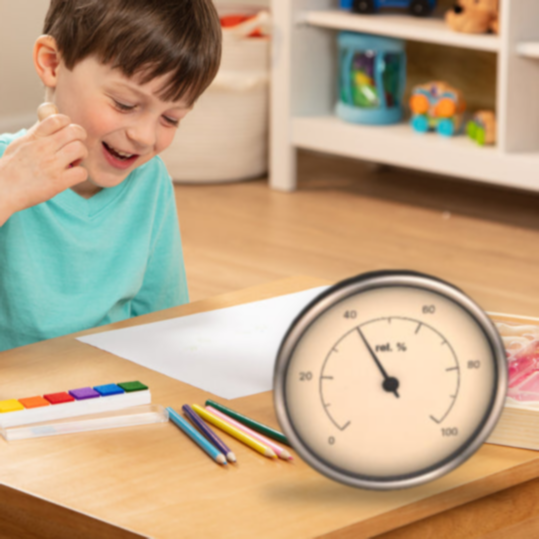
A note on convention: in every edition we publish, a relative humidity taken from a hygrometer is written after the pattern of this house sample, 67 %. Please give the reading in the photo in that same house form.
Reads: 40 %
